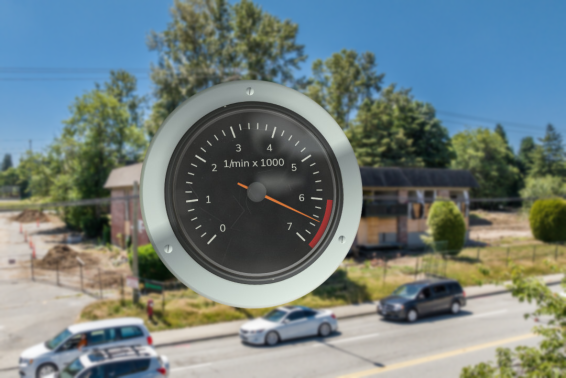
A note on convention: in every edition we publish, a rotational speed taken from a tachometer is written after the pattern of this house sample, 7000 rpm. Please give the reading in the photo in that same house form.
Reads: 6500 rpm
